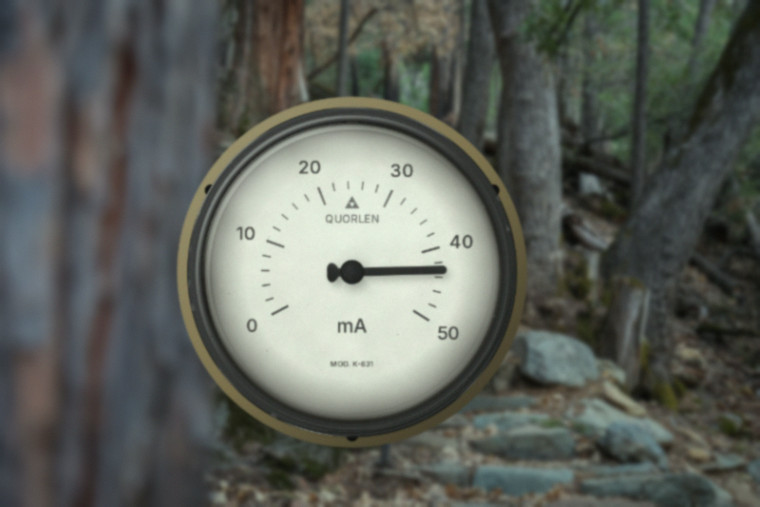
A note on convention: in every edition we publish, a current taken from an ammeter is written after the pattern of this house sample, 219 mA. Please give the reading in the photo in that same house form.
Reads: 43 mA
